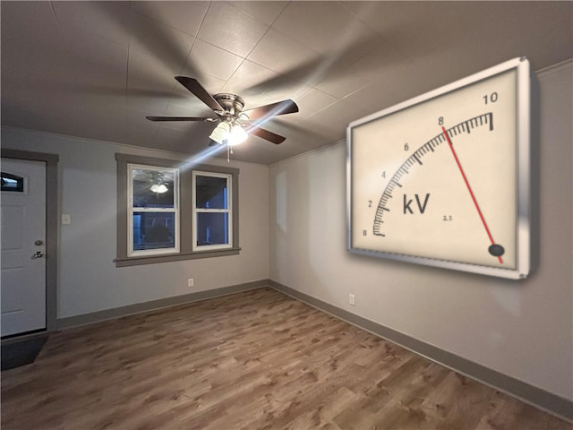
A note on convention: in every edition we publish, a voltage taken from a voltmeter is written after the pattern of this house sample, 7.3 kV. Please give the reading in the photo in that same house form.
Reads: 8 kV
